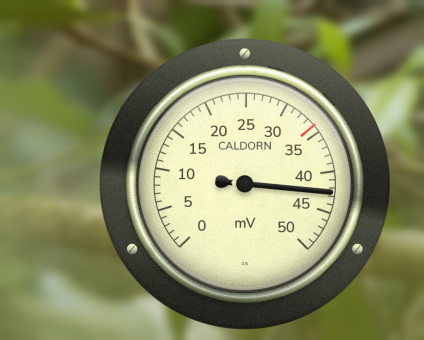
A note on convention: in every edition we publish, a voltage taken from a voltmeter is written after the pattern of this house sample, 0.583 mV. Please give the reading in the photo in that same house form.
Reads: 42.5 mV
